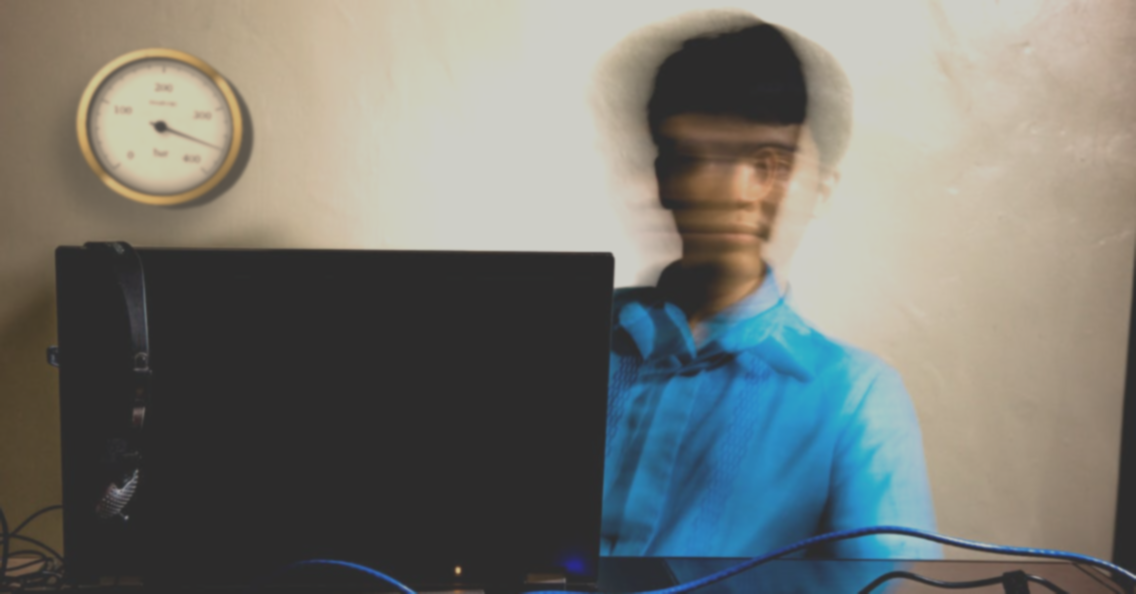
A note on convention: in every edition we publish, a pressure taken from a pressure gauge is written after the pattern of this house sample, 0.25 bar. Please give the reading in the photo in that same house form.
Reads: 360 bar
